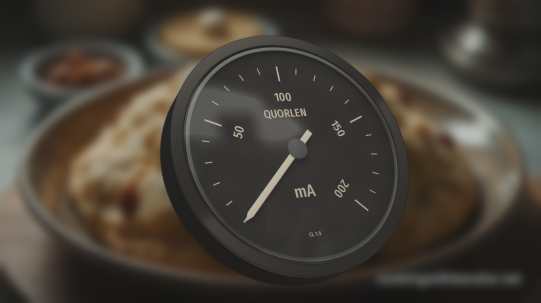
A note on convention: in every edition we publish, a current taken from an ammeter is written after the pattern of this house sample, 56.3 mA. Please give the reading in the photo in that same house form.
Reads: 0 mA
